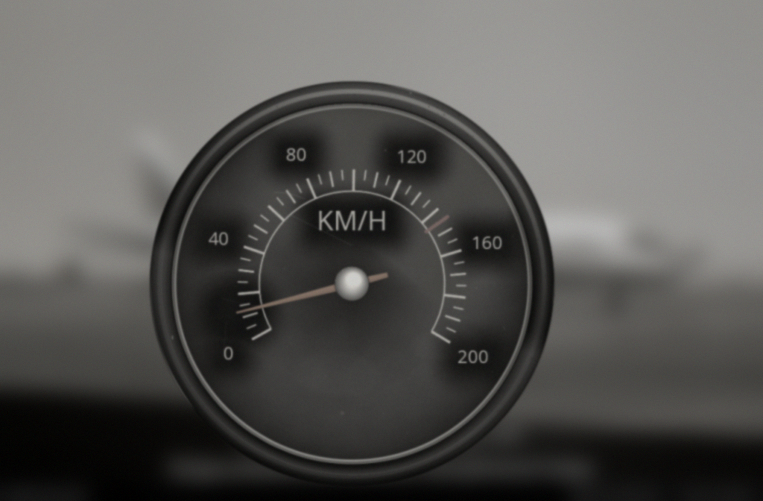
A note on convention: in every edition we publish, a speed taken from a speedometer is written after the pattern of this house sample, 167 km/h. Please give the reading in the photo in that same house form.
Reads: 12.5 km/h
